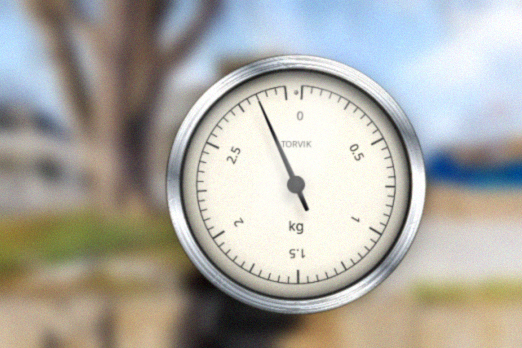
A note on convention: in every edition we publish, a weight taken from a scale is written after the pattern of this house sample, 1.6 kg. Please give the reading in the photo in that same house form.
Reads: 2.85 kg
